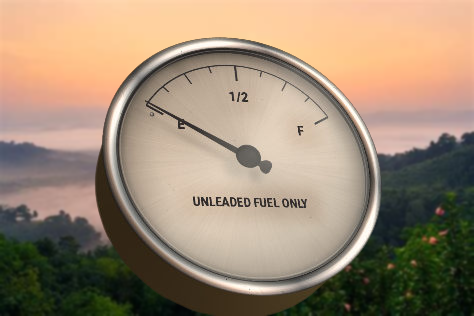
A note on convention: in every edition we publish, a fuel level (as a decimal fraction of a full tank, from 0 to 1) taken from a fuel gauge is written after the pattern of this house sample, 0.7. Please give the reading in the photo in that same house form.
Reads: 0
